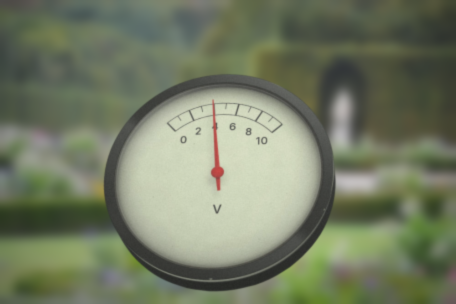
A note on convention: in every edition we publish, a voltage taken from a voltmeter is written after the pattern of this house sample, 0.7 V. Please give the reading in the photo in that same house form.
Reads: 4 V
